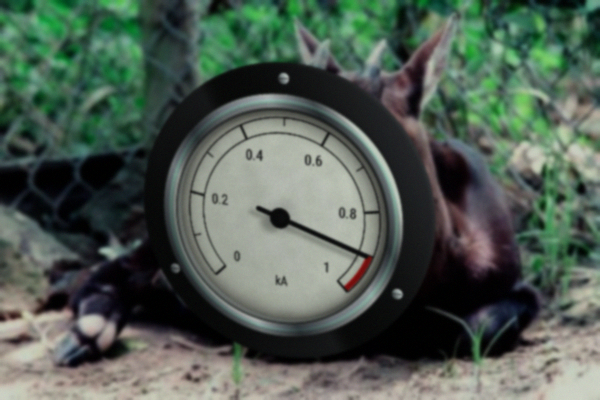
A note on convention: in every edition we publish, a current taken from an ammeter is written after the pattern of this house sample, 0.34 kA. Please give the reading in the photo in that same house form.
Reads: 0.9 kA
